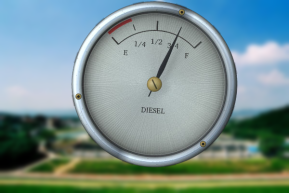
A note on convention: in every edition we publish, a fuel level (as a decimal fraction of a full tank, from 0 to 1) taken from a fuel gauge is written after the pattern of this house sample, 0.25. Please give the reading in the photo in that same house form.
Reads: 0.75
